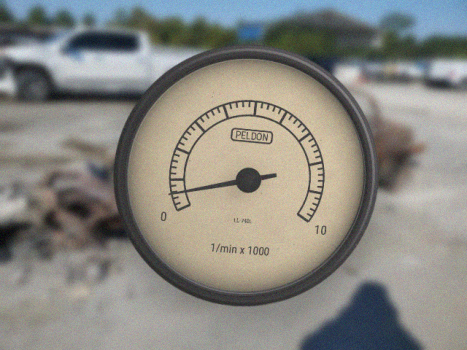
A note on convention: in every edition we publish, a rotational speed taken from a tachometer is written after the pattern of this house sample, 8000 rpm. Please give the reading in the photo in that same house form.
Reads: 600 rpm
